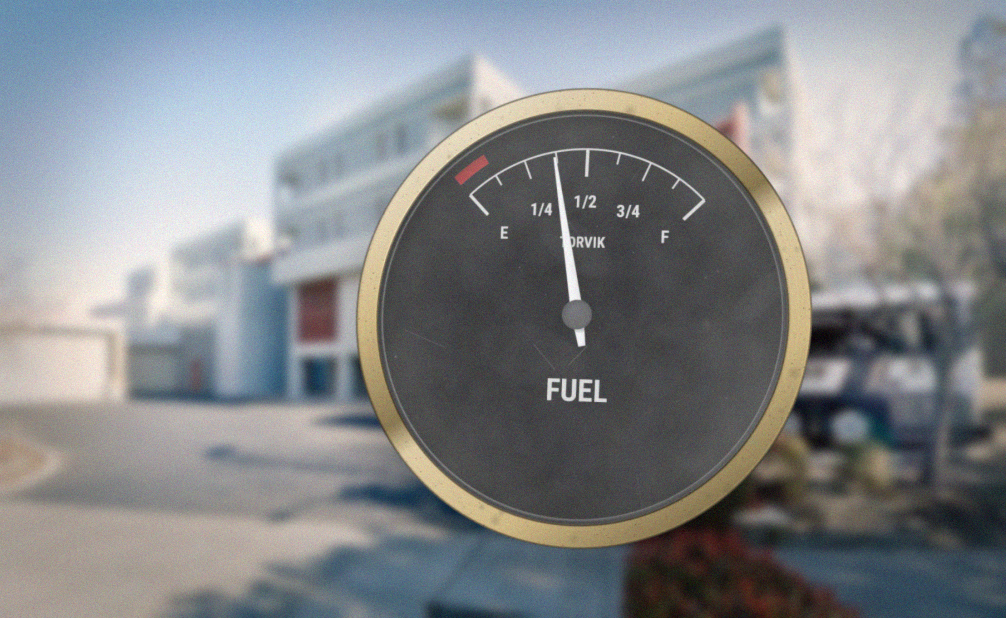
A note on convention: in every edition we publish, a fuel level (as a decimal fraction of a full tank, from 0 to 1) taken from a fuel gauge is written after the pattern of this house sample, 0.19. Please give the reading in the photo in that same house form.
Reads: 0.375
